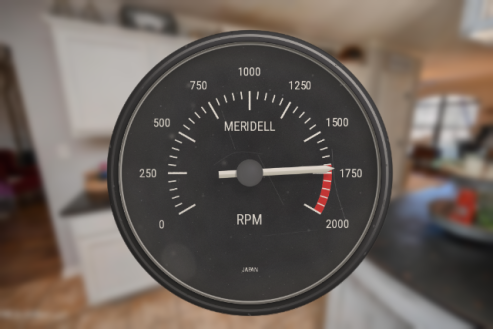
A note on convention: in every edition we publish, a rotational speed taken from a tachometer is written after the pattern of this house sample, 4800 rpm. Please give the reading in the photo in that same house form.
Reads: 1725 rpm
